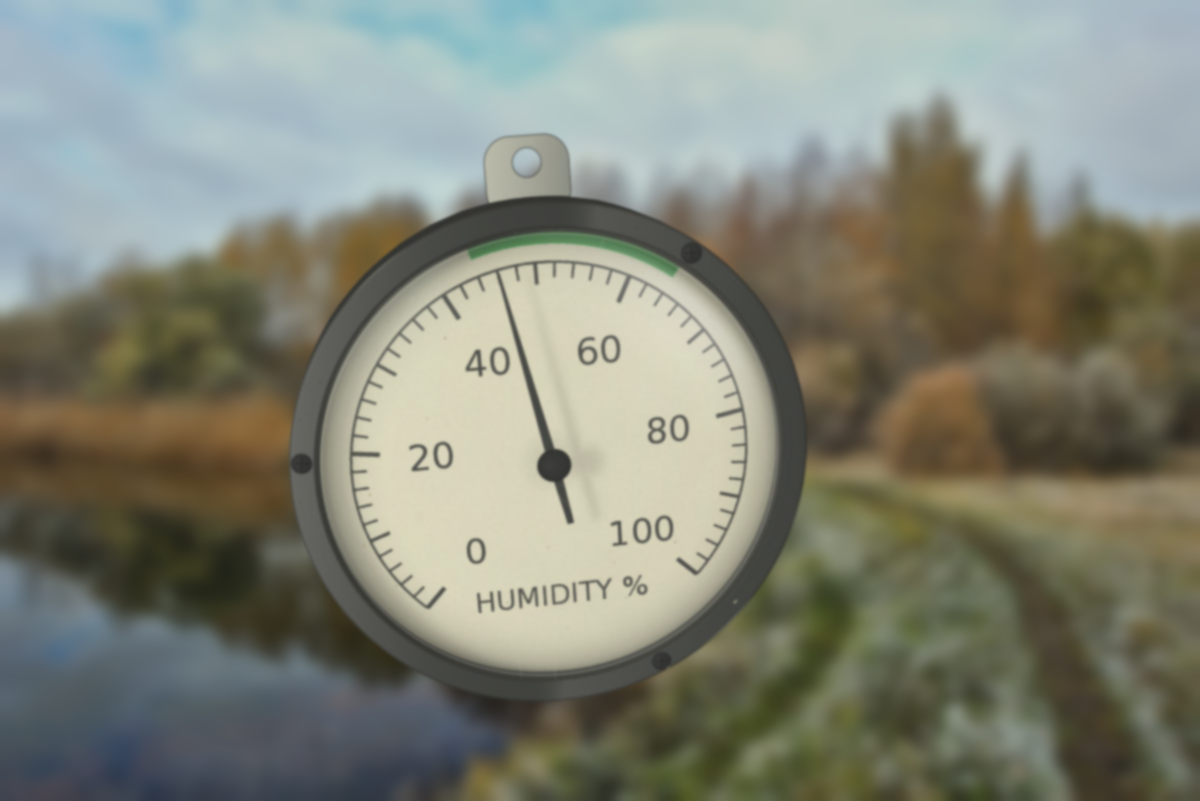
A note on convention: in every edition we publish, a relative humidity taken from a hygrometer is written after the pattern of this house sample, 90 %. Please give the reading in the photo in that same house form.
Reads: 46 %
